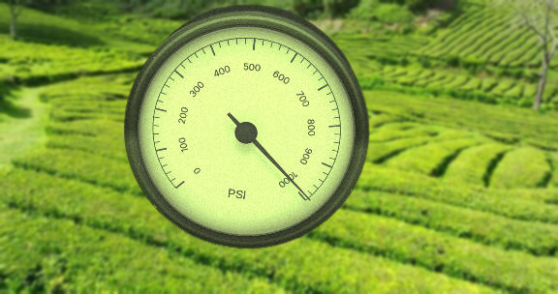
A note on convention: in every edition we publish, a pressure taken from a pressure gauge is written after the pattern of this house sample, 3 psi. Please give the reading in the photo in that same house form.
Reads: 990 psi
